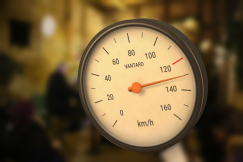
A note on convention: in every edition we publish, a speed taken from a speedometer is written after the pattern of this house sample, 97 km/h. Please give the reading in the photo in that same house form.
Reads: 130 km/h
